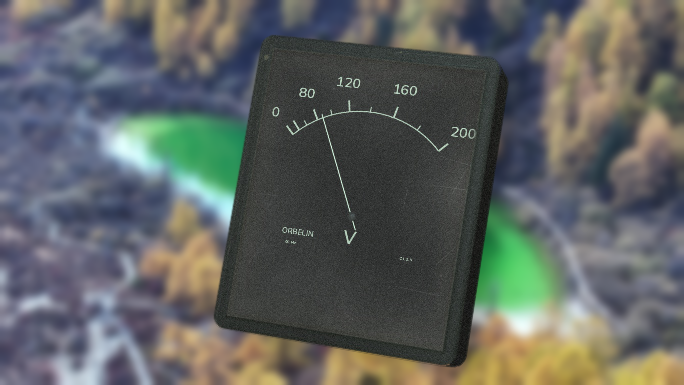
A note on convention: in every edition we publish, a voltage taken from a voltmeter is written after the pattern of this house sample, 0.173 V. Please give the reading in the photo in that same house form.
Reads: 90 V
